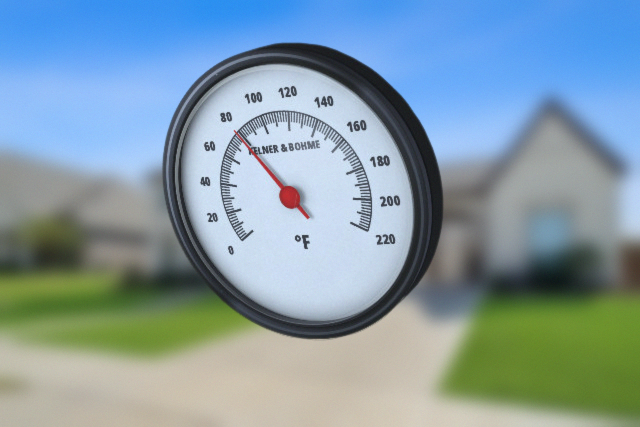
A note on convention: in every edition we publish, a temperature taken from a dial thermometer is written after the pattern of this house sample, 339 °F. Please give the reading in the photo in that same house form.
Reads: 80 °F
